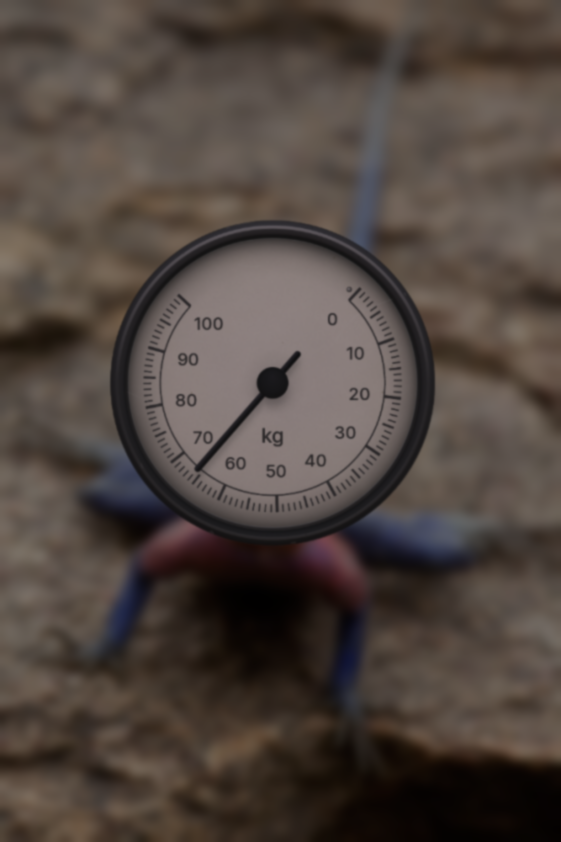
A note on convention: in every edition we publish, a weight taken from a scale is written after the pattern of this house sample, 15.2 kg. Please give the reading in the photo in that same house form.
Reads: 66 kg
